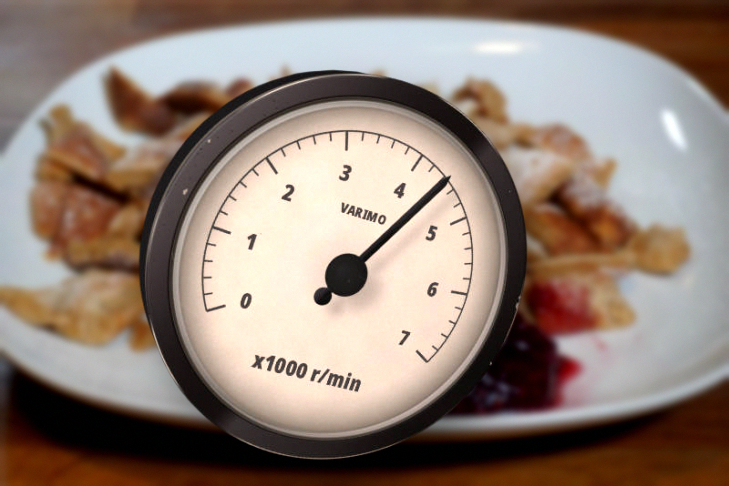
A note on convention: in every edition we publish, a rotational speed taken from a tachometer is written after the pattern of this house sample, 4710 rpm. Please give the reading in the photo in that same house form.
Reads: 4400 rpm
